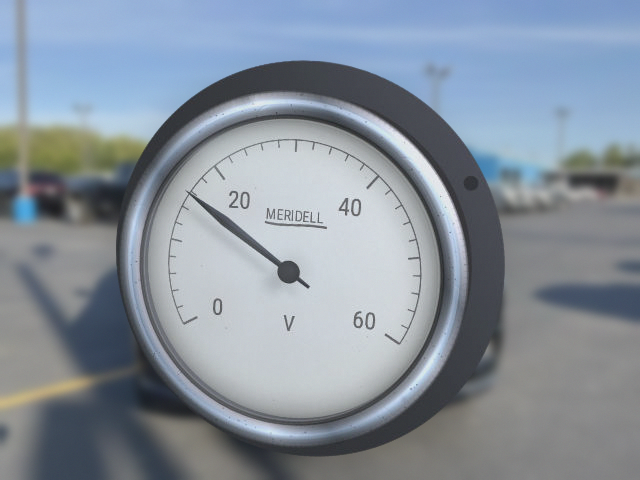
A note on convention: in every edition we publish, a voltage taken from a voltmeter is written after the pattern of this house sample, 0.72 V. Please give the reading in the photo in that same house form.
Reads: 16 V
